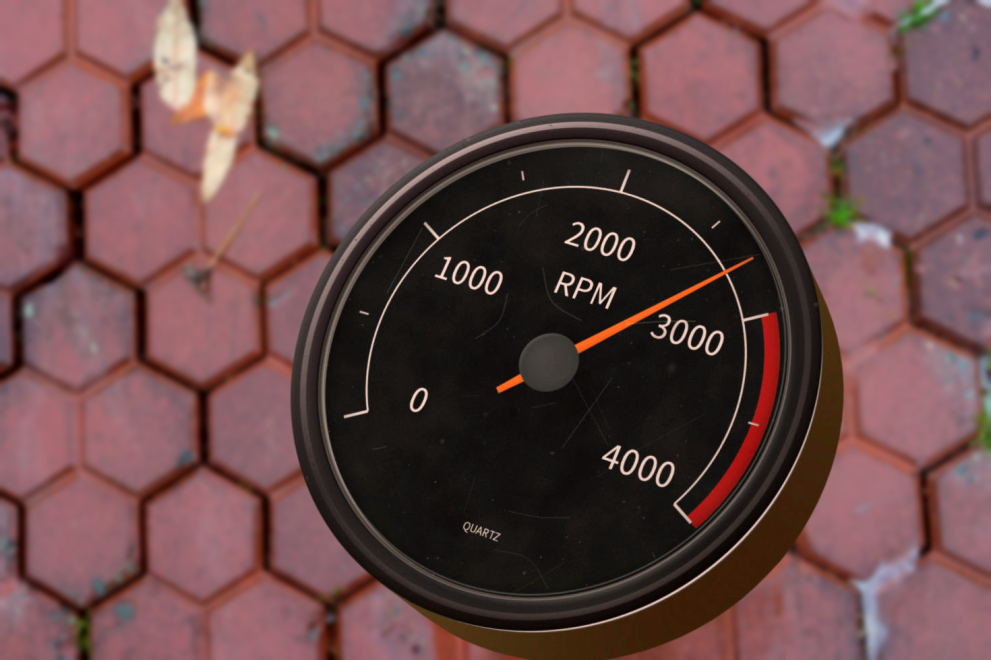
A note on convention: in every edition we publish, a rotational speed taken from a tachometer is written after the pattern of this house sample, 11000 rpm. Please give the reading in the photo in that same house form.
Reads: 2750 rpm
